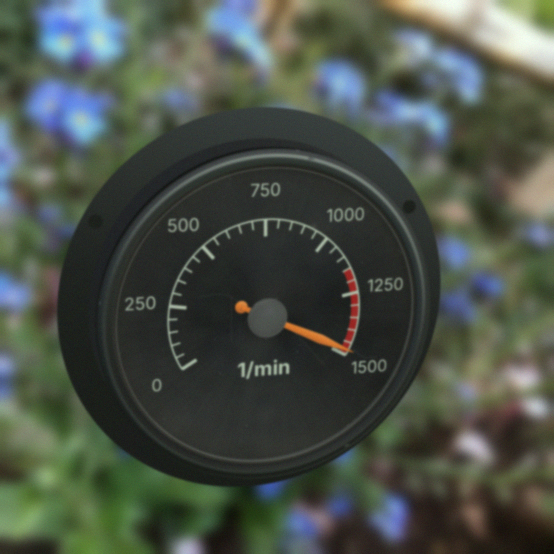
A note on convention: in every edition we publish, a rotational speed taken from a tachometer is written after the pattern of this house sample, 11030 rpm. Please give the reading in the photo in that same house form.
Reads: 1475 rpm
